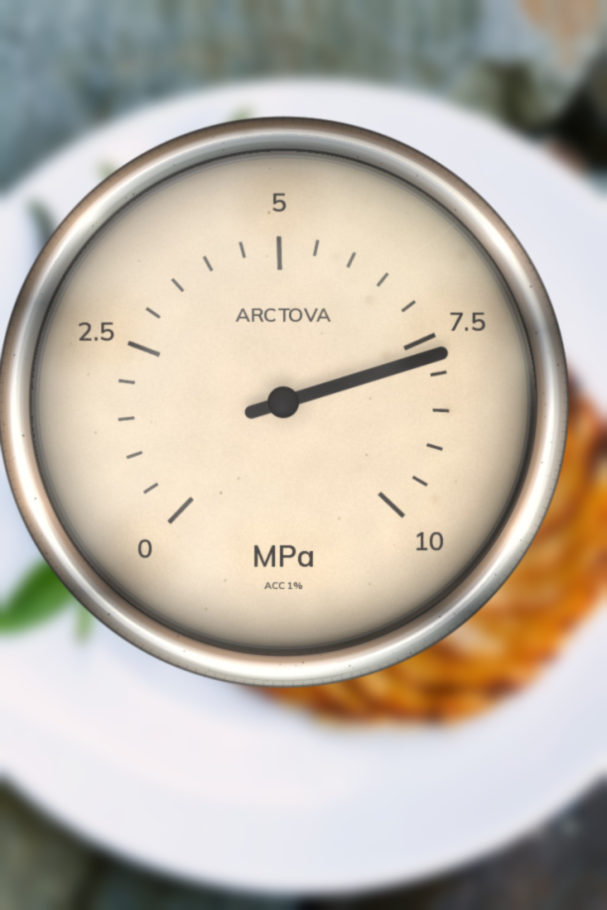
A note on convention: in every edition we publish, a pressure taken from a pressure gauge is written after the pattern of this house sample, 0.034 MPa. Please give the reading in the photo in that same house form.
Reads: 7.75 MPa
